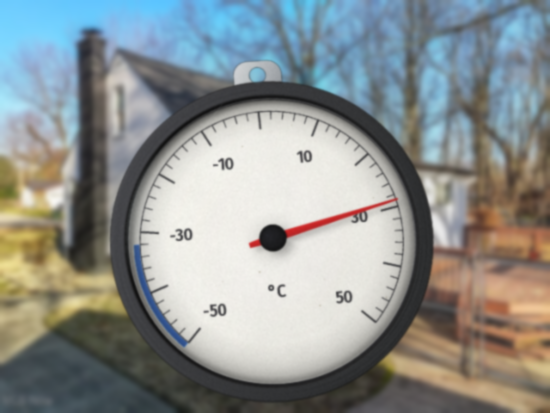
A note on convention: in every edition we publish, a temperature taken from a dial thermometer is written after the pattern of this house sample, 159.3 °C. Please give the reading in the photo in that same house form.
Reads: 29 °C
